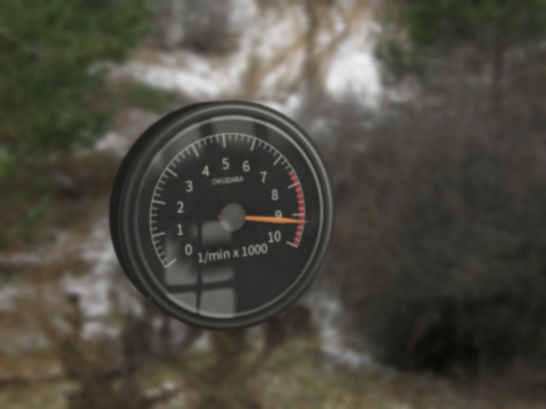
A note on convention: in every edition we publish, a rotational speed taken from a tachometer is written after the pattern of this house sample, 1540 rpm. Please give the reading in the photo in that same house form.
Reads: 9200 rpm
